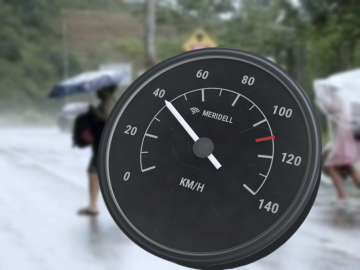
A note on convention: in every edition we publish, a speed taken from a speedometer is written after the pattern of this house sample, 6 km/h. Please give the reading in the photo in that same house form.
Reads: 40 km/h
